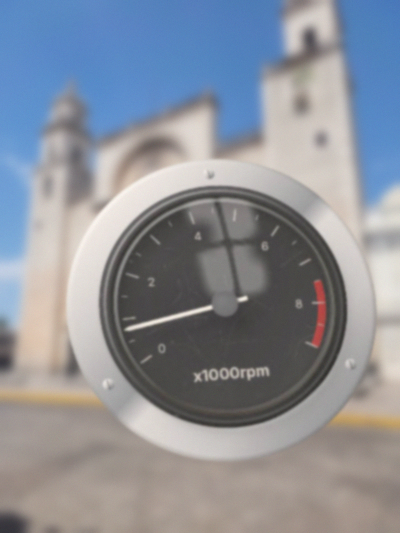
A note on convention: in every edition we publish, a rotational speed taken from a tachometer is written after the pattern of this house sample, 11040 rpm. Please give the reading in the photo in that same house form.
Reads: 750 rpm
